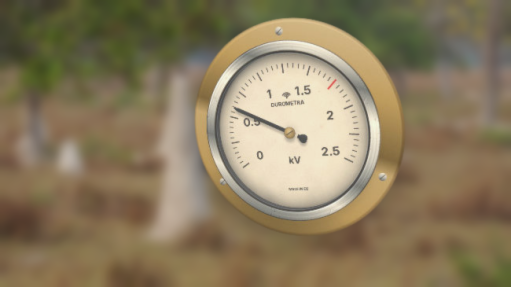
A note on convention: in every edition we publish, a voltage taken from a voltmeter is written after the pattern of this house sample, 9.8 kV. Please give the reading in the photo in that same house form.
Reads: 0.6 kV
